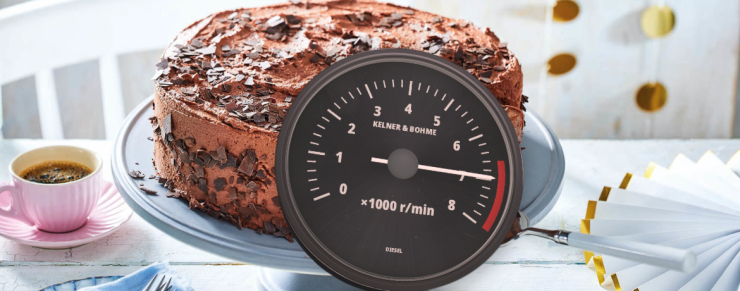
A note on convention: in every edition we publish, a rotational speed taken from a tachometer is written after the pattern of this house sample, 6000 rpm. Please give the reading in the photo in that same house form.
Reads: 7000 rpm
